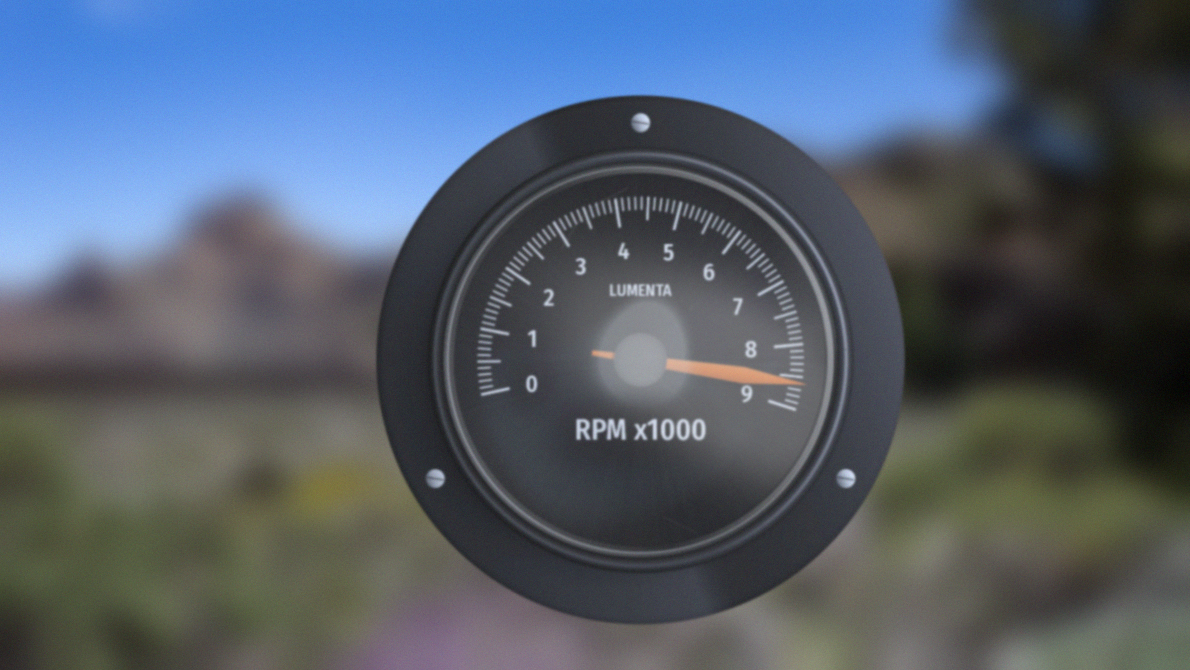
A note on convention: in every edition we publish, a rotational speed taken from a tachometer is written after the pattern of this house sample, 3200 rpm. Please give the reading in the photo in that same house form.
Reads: 8600 rpm
